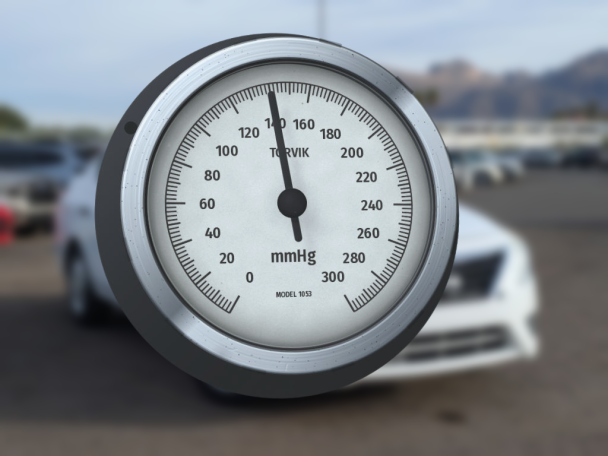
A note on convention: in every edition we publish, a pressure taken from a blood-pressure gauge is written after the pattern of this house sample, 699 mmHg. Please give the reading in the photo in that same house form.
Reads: 140 mmHg
